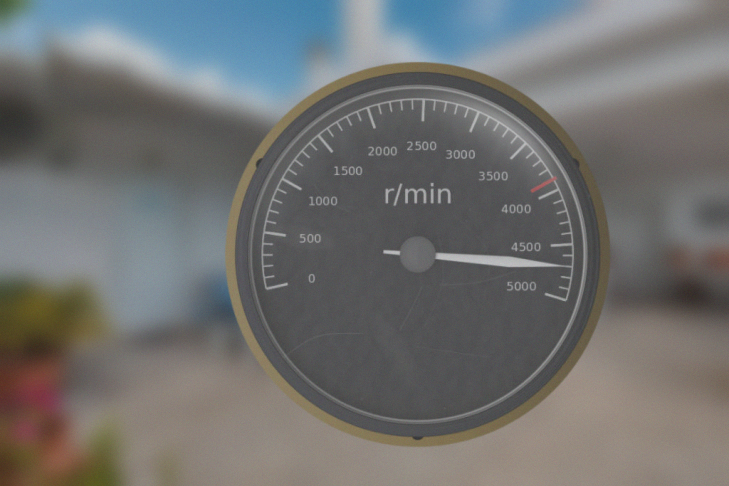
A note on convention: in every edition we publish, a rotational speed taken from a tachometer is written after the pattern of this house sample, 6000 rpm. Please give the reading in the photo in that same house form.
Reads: 4700 rpm
